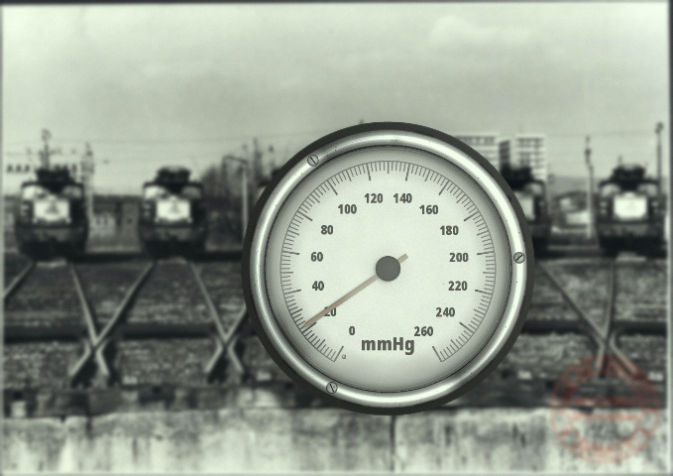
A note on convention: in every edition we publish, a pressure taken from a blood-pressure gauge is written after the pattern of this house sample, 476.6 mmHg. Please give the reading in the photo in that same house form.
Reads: 22 mmHg
